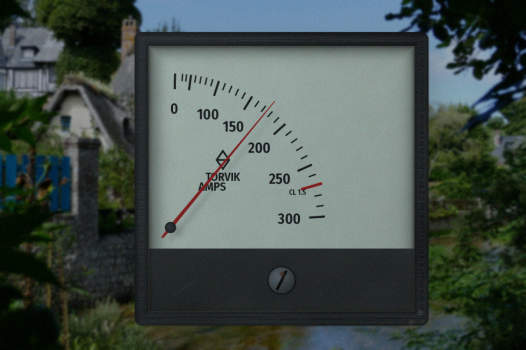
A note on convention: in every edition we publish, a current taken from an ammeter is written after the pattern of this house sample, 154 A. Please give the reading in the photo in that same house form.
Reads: 175 A
